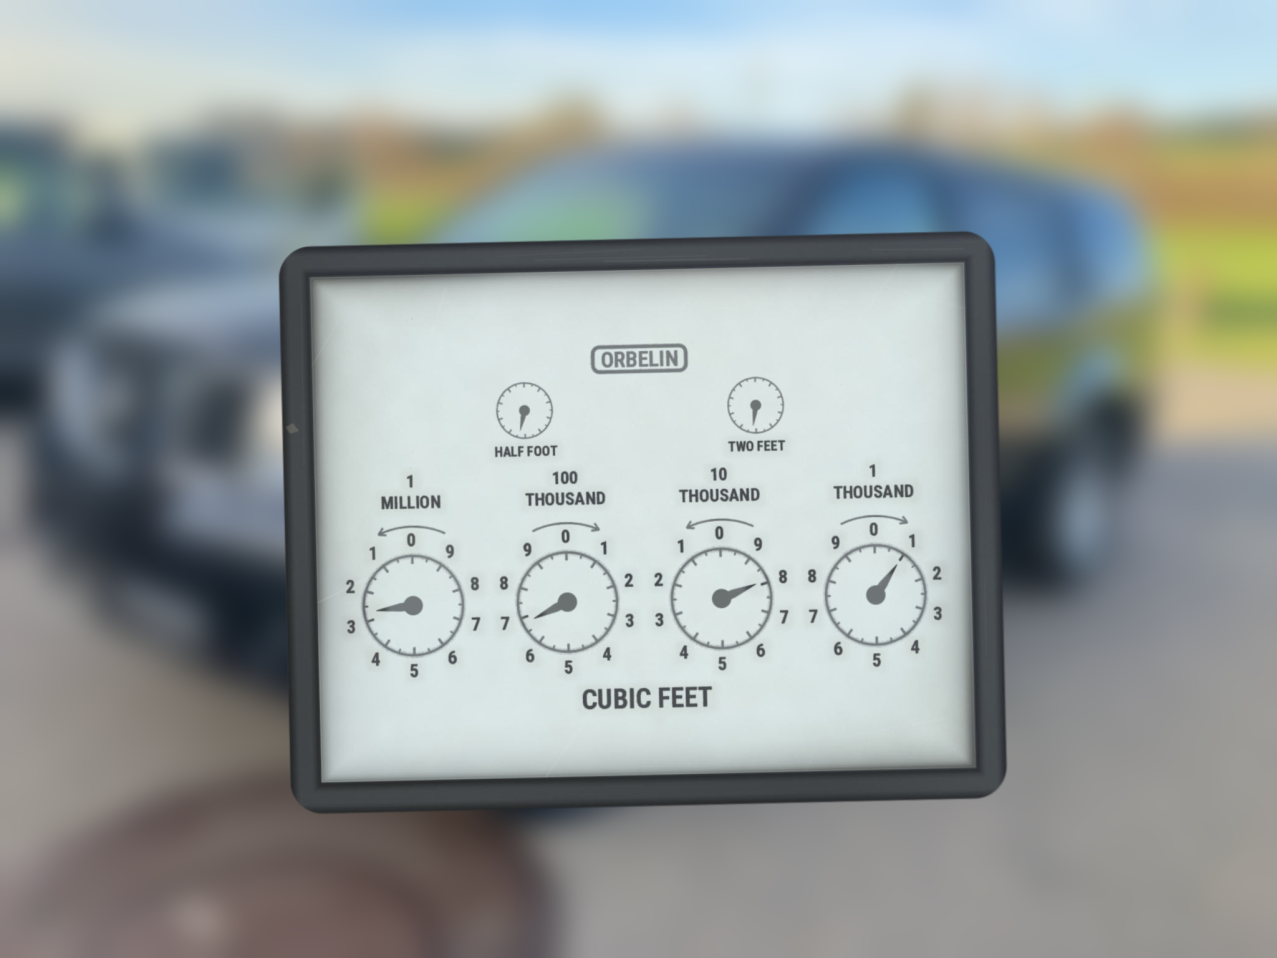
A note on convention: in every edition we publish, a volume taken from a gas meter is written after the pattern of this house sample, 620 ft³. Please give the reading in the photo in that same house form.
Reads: 268100 ft³
